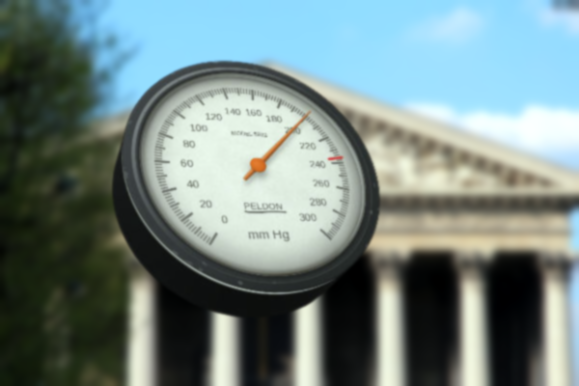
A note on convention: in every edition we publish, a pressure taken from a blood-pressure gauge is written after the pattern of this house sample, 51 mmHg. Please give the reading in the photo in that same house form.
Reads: 200 mmHg
